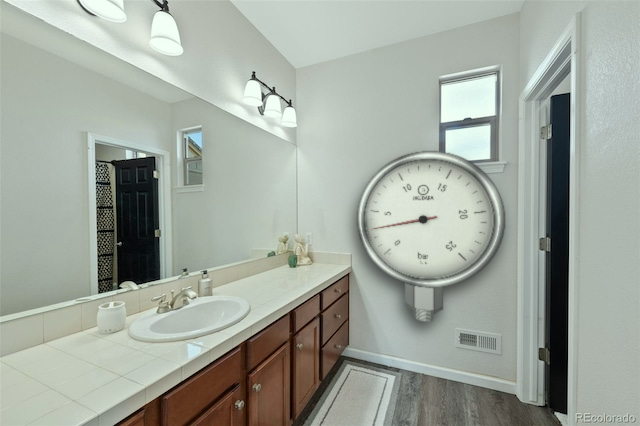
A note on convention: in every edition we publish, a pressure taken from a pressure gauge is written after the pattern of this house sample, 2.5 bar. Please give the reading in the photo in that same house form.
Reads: 3 bar
